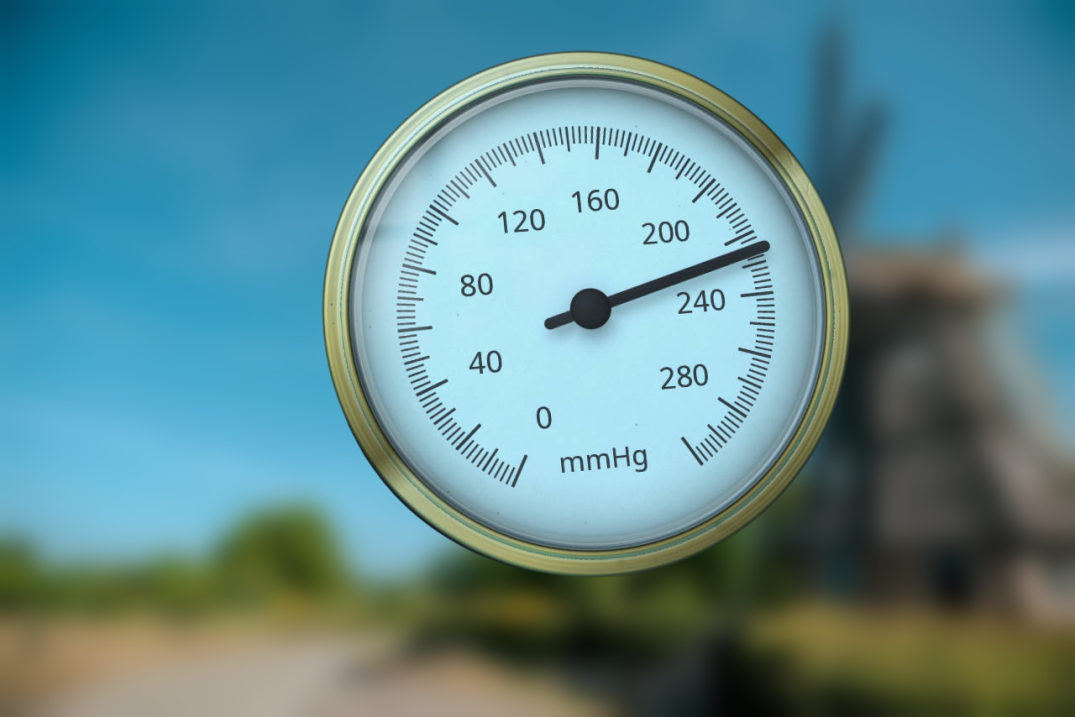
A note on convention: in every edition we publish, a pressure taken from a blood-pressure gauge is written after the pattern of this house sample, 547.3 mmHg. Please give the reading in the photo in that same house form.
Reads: 226 mmHg
